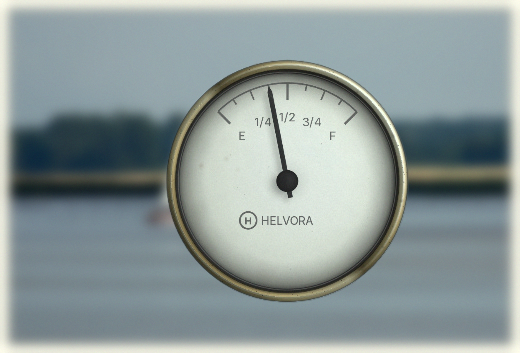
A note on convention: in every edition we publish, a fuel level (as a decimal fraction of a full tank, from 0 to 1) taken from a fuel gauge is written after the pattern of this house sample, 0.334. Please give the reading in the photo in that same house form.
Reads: 0.375
